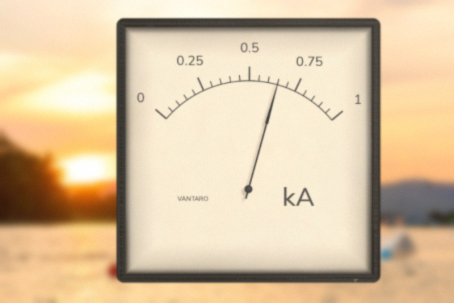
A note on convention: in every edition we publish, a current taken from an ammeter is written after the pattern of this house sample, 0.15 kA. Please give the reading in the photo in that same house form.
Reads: 0.65 kA
